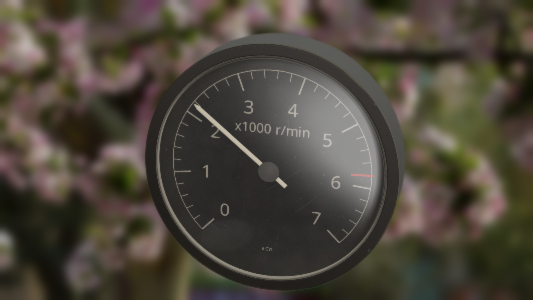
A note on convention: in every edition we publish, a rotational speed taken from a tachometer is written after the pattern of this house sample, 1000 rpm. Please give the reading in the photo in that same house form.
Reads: 2200 rpm
